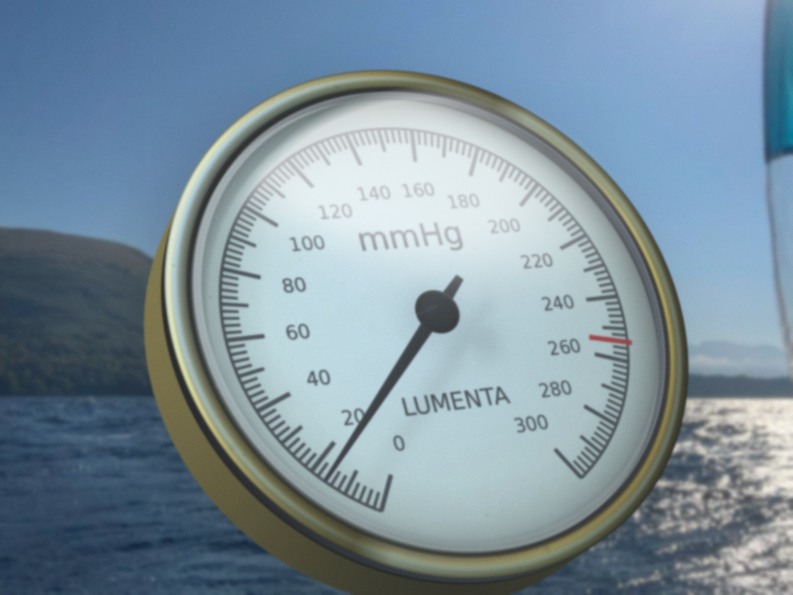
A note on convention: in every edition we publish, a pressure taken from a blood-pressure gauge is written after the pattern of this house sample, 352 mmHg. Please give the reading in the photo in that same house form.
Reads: 16 mmHg
